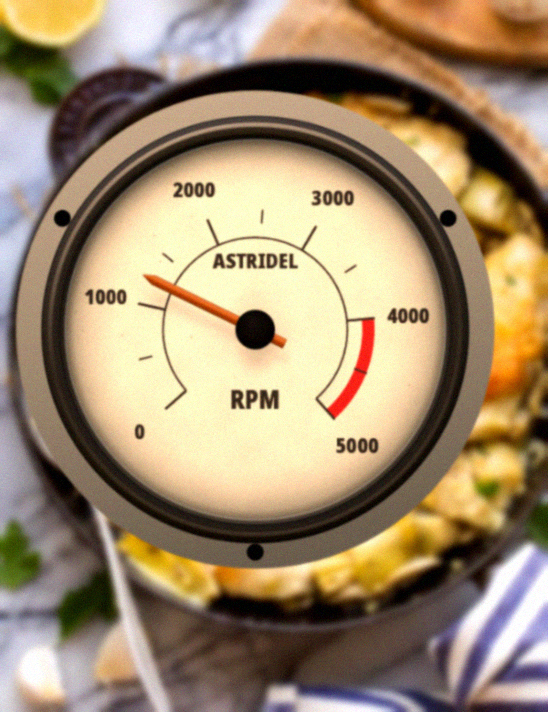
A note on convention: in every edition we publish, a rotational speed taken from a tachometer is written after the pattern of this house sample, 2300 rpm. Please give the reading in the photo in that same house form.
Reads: 1250 rpm
